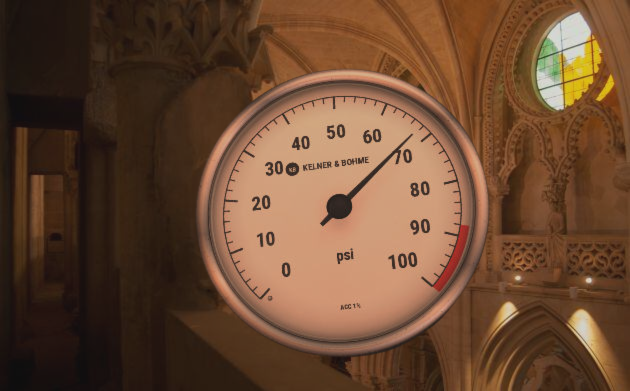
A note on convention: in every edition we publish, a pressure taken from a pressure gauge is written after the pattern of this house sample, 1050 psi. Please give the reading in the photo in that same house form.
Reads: 68 psi
